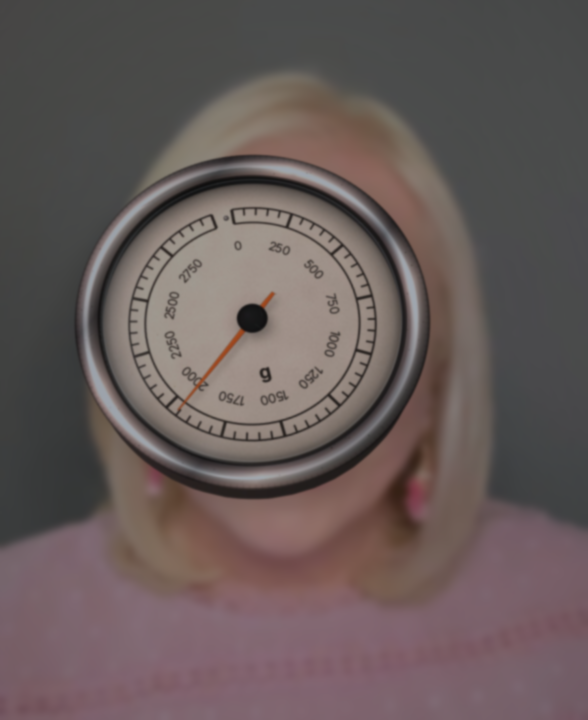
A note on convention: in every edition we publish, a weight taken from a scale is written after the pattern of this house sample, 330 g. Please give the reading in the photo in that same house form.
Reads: 1950 g
